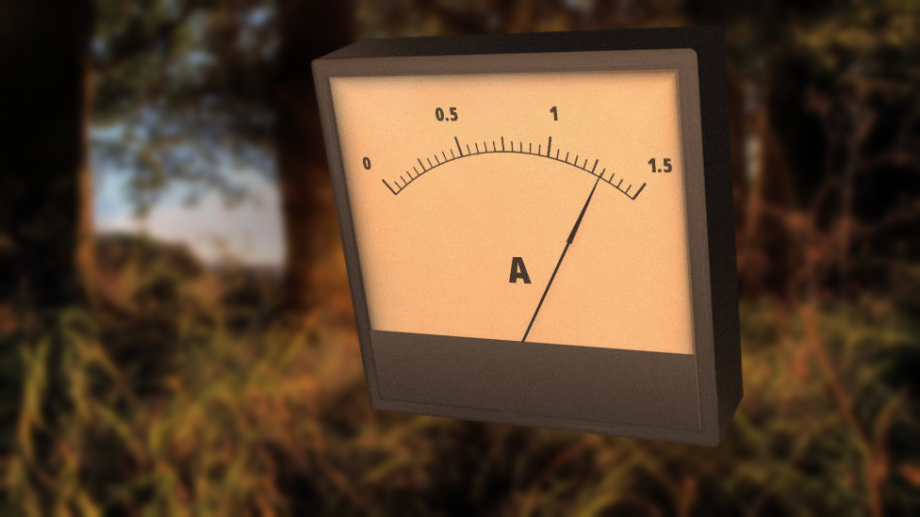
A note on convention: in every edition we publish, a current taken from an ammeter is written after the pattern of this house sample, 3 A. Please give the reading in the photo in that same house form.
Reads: 1.3 A
